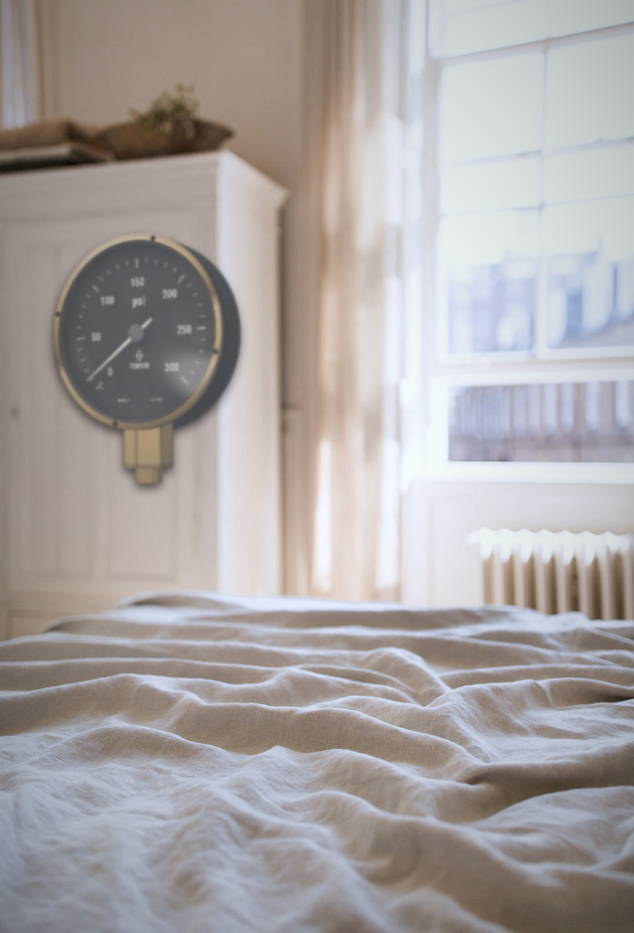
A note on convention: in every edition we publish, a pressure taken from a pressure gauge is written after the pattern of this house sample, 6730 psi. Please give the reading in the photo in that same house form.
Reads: 10 psi
